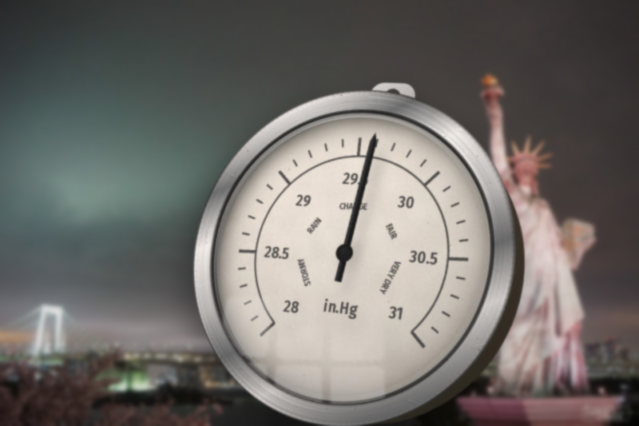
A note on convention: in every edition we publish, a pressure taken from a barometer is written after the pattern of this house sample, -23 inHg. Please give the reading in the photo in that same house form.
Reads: 29.6 inHg
